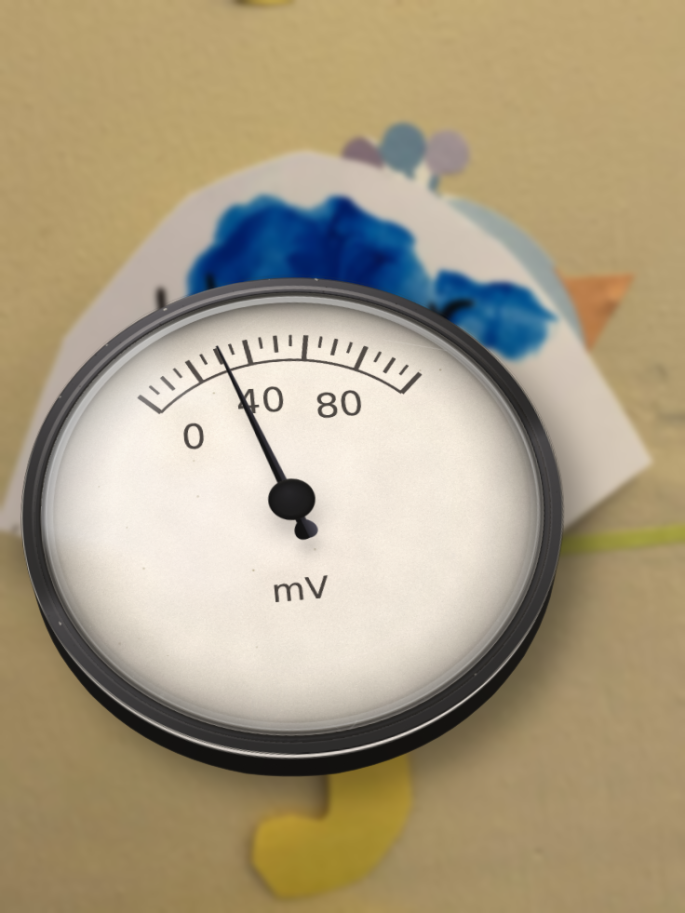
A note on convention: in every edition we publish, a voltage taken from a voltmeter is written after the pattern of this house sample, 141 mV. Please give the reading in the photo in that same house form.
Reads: 30 mV
